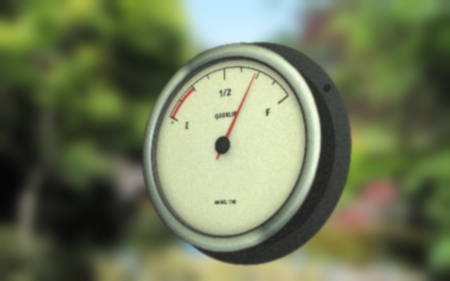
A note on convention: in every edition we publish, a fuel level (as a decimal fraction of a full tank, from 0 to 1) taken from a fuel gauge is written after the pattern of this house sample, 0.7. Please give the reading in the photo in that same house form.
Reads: 0.75
